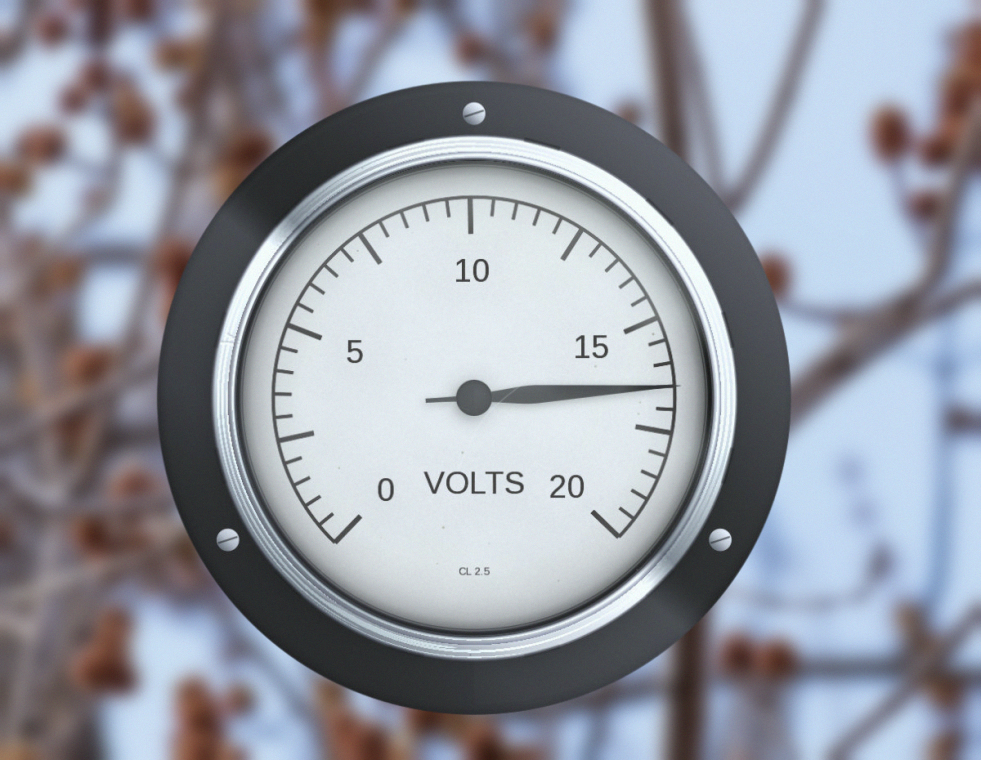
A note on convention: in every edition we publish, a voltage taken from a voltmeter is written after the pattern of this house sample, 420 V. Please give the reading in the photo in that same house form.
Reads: 16.5 V
